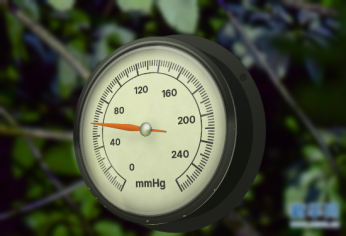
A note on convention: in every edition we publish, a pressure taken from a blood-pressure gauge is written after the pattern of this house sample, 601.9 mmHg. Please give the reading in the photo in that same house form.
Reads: 60 mmHg
